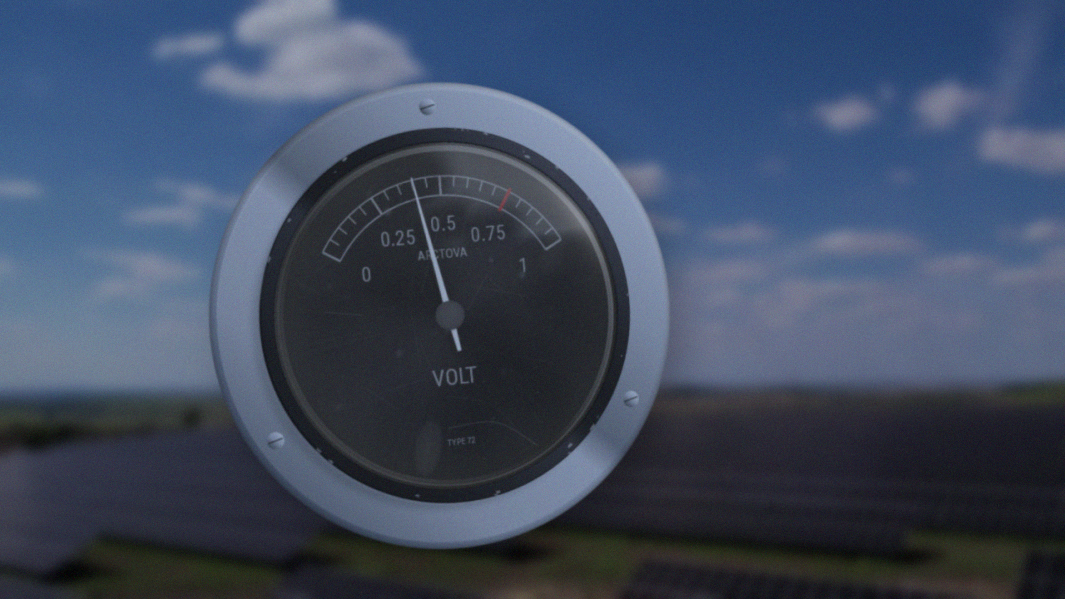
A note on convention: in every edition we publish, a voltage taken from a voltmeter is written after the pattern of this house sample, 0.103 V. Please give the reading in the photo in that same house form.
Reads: 0.4 V
